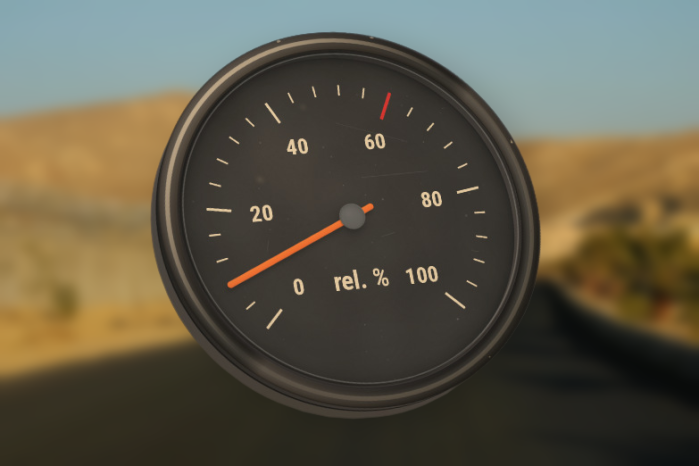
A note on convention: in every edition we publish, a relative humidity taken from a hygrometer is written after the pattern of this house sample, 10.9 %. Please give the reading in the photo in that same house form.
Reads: 8 %
